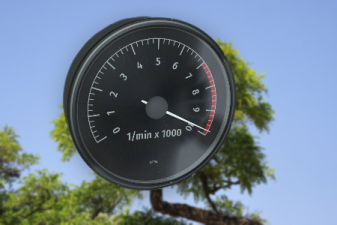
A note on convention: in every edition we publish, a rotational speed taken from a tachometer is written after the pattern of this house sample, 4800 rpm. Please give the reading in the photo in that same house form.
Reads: 9800 rpm
